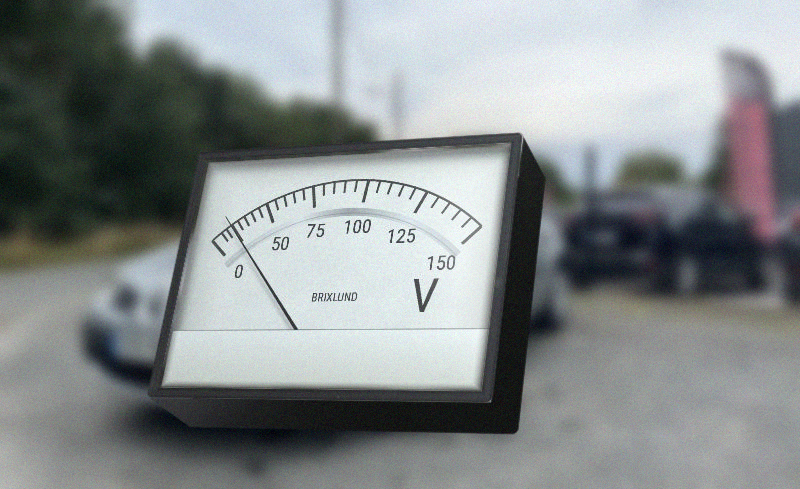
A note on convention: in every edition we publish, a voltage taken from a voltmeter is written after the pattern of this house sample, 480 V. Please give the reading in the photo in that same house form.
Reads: 25 V
